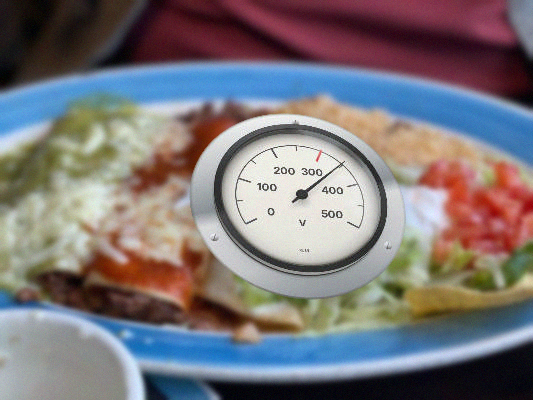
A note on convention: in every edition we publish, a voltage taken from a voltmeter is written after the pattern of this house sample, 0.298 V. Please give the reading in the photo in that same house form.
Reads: 350 V
